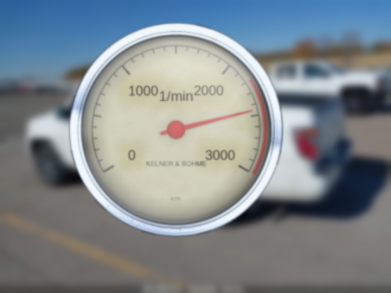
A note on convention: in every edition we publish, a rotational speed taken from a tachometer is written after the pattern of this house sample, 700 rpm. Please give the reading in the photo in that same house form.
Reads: 2450 rpm
